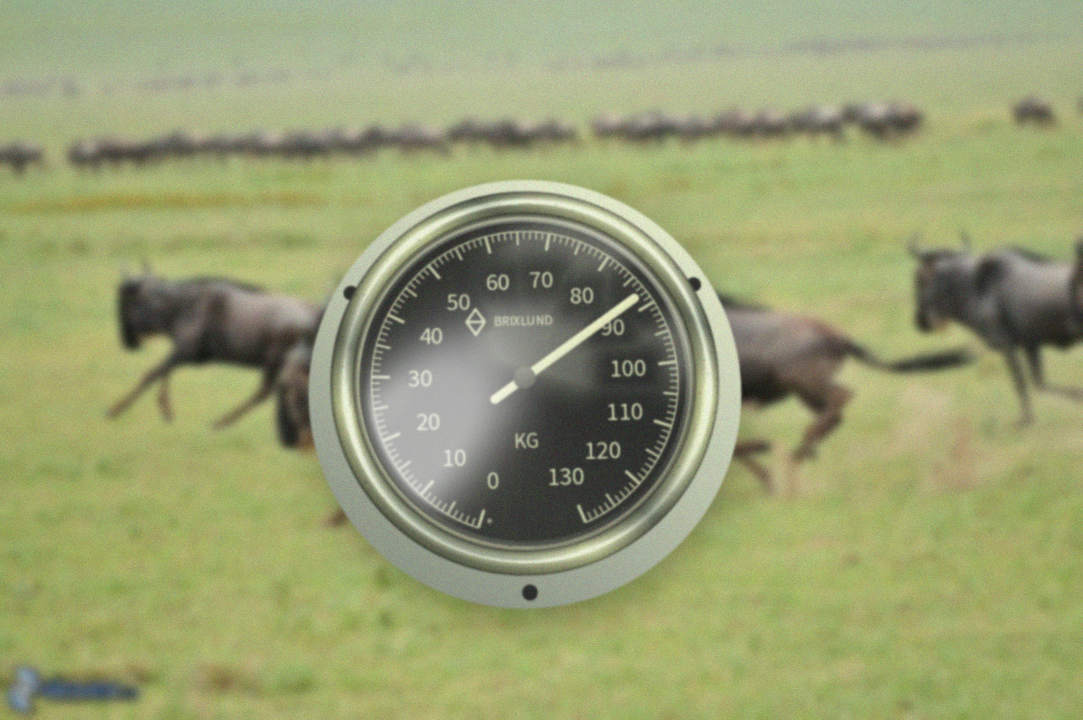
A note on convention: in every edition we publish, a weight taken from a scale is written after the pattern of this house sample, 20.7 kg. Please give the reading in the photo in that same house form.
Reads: 88 kg
